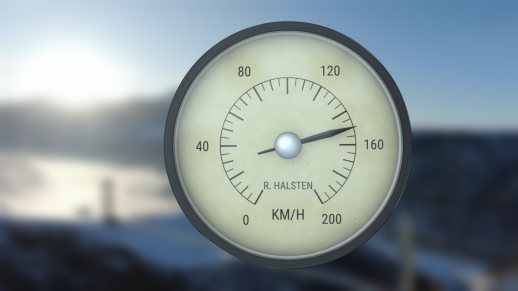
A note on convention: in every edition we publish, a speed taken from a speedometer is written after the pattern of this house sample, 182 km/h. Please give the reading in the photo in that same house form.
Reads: 150 km/h
